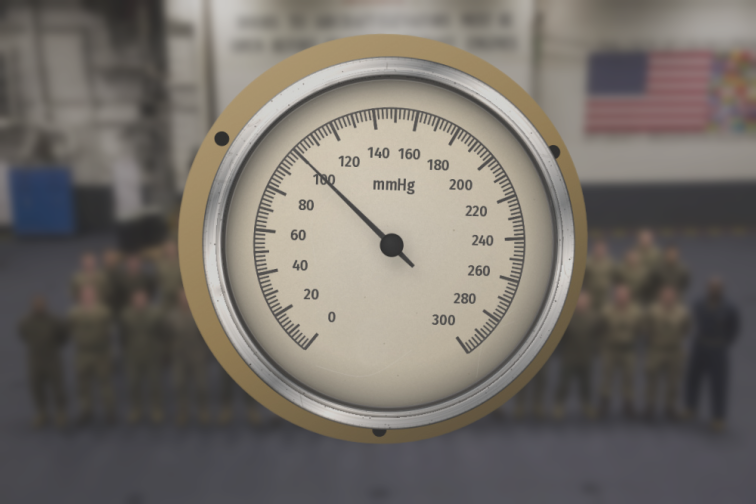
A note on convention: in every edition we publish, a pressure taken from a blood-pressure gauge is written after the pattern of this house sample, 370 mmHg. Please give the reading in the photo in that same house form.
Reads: 100 mmHg
